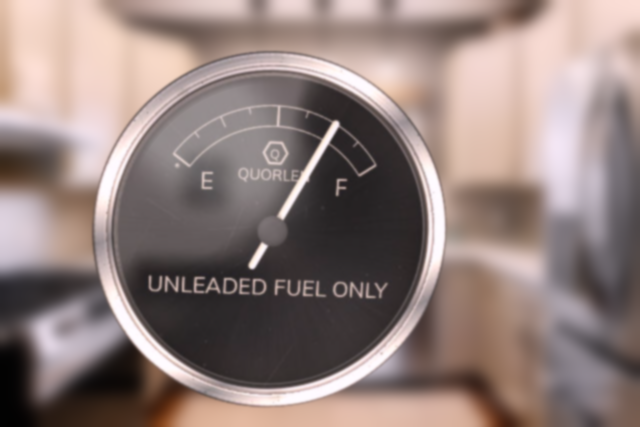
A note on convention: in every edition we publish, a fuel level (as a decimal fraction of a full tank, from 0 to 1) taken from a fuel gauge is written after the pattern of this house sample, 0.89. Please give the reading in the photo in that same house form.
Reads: 0.75
